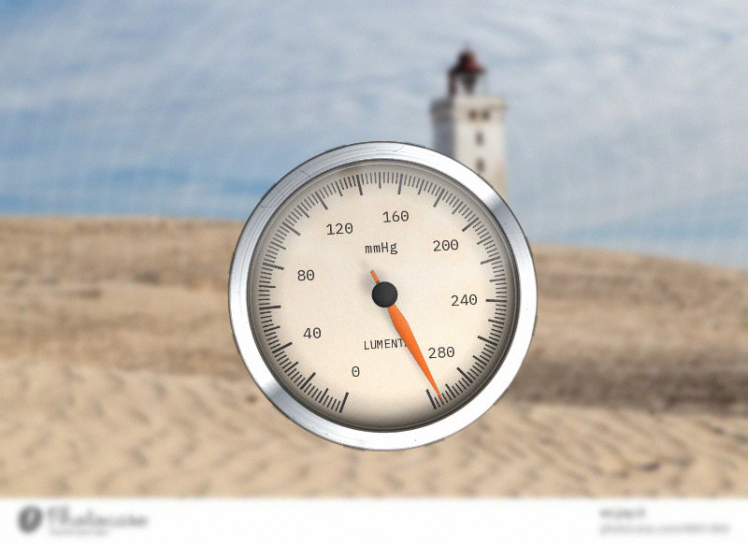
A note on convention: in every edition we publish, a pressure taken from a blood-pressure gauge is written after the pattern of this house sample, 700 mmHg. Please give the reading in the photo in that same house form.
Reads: 296 mmHg
